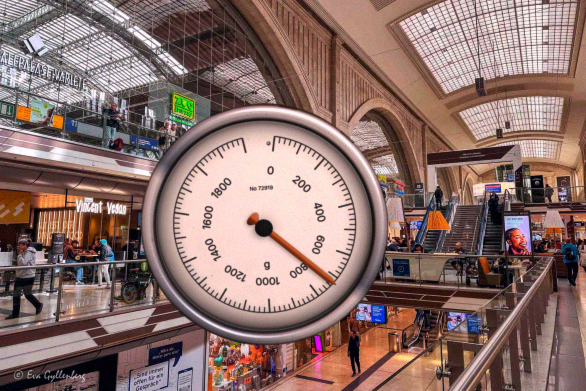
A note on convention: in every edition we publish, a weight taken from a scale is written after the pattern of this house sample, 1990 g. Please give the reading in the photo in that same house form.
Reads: 720 g
